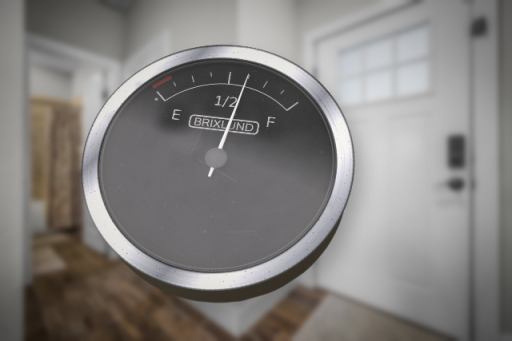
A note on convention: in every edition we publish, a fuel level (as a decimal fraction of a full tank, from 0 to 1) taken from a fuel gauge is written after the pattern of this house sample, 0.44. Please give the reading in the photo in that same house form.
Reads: 0.625
